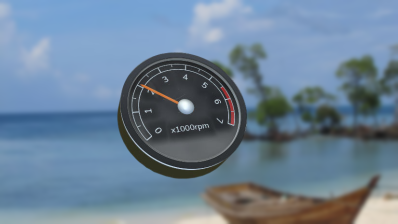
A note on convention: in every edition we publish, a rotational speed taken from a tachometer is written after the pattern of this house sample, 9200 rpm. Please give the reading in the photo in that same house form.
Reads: 2000 rpm
